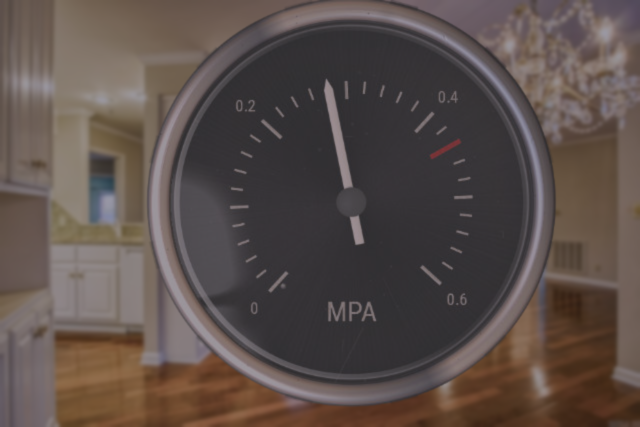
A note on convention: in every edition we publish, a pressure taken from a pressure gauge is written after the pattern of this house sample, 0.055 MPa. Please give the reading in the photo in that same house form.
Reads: 0.28 MPa
